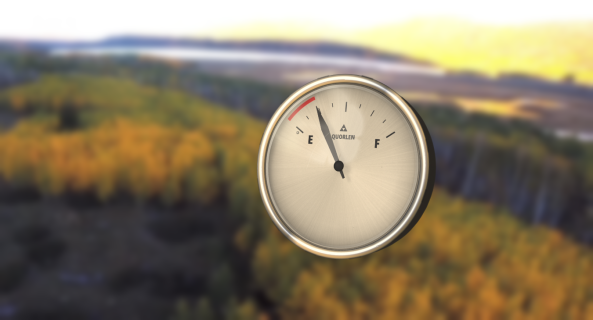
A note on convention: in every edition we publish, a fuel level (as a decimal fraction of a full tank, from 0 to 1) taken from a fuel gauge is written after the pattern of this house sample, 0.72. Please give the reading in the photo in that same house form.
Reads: 0.25
